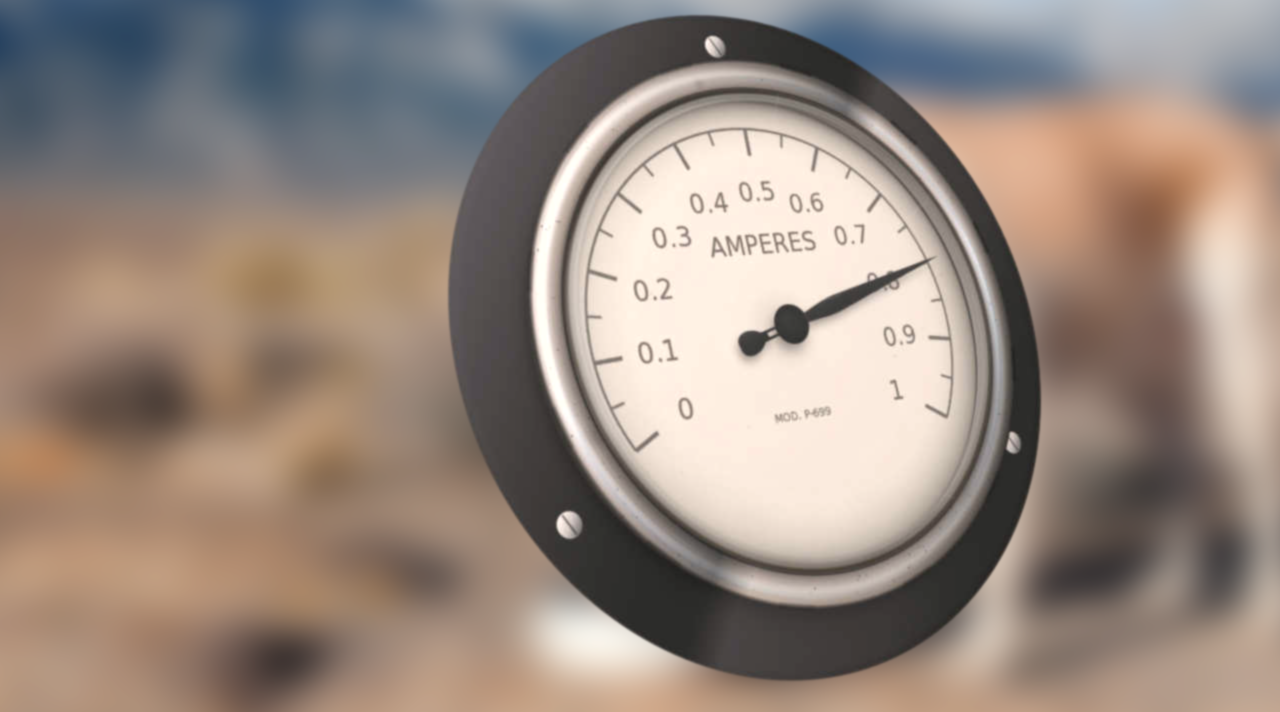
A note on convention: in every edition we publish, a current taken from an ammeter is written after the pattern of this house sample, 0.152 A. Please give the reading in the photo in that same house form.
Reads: 0.8 A
